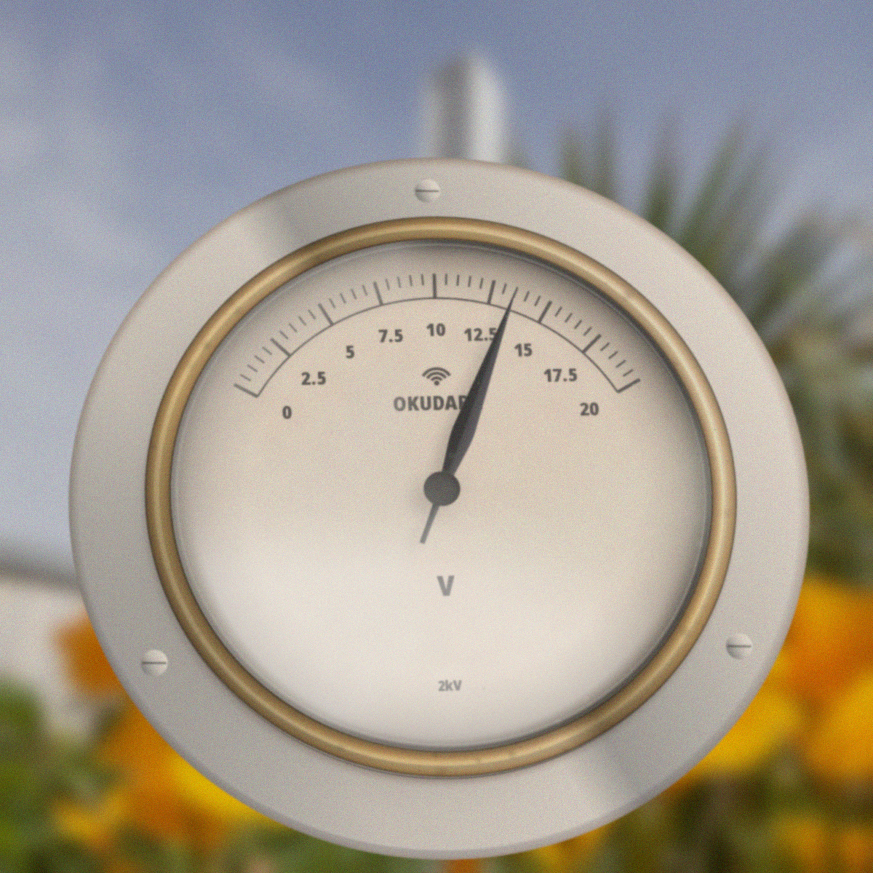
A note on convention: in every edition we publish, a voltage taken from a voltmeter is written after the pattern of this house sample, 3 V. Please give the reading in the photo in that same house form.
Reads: 13.5 V
